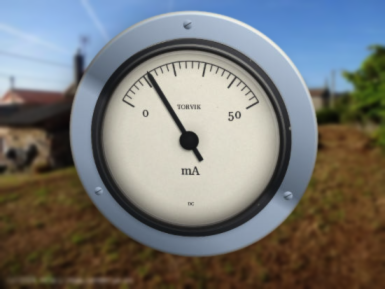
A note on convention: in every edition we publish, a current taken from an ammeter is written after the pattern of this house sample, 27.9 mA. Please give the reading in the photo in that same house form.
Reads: 12 mA
